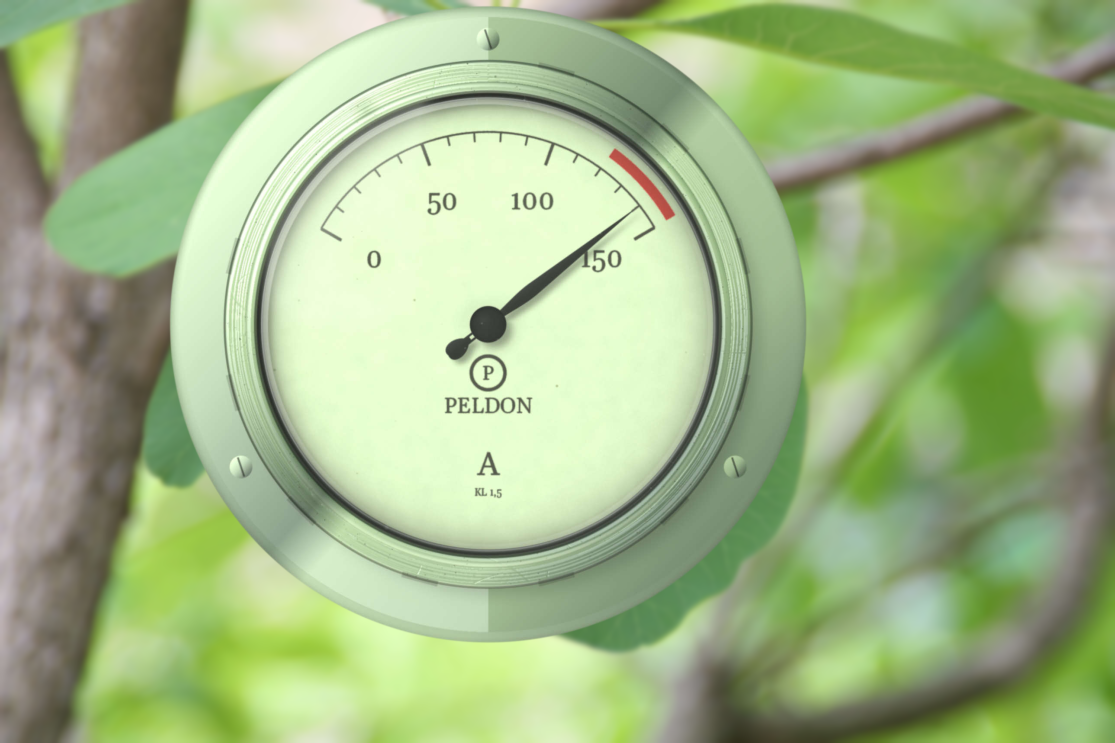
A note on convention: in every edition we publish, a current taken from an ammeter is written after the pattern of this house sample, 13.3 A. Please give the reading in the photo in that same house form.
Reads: 140 A
